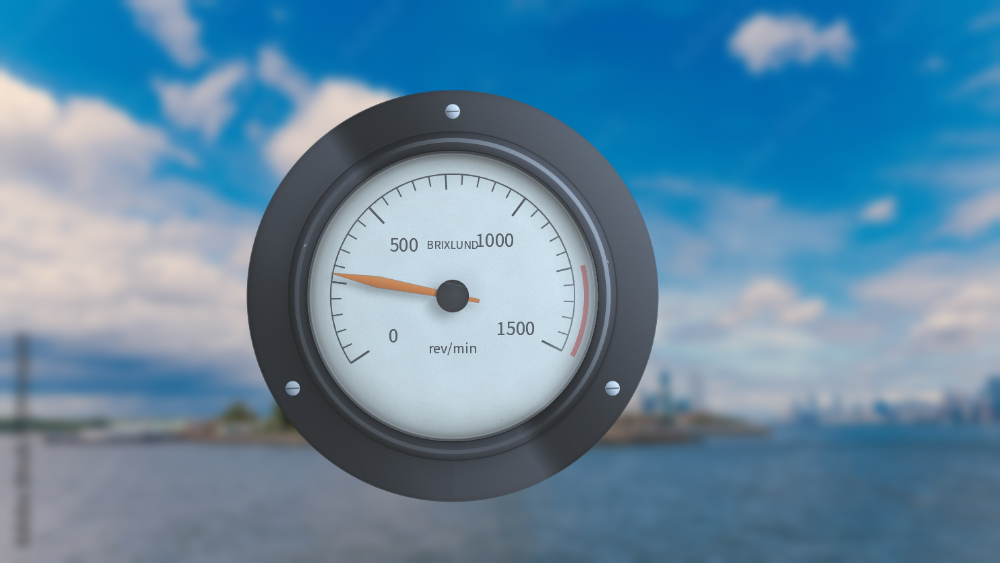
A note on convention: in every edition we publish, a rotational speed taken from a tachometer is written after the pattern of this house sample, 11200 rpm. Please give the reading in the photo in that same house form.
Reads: 275 rpm
